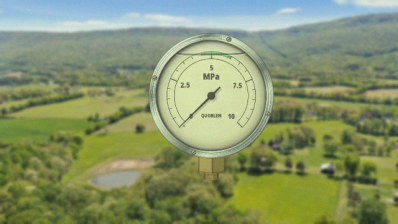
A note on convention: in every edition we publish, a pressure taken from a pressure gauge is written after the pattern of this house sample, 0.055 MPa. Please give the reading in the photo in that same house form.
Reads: 0 MPa
